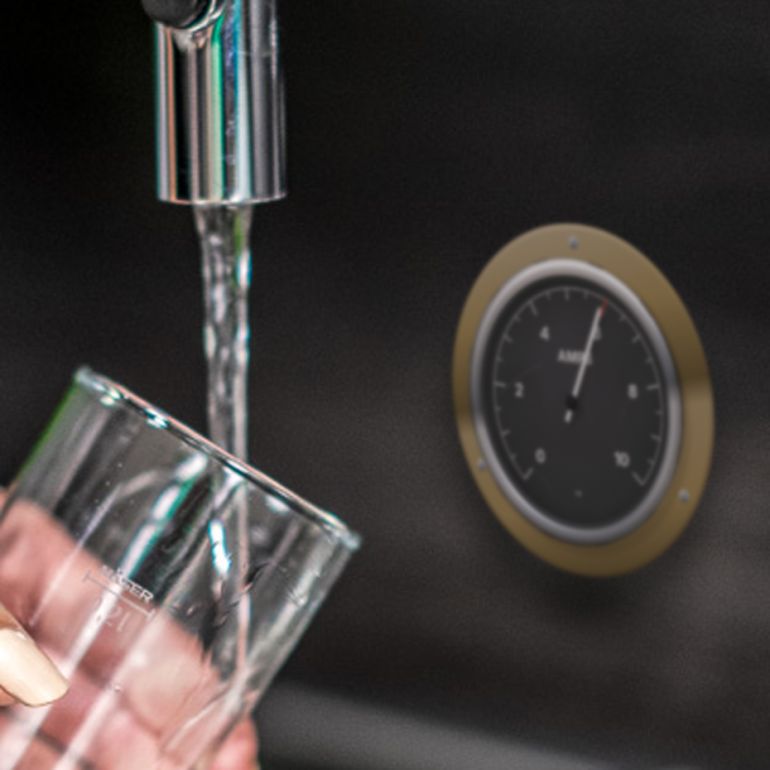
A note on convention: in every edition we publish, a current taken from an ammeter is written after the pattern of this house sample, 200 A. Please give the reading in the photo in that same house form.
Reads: 6 A
